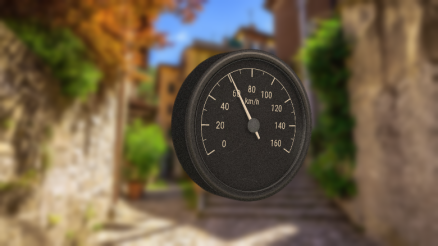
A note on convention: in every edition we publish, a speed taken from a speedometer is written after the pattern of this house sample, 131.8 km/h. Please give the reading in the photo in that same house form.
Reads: 60 km/h
